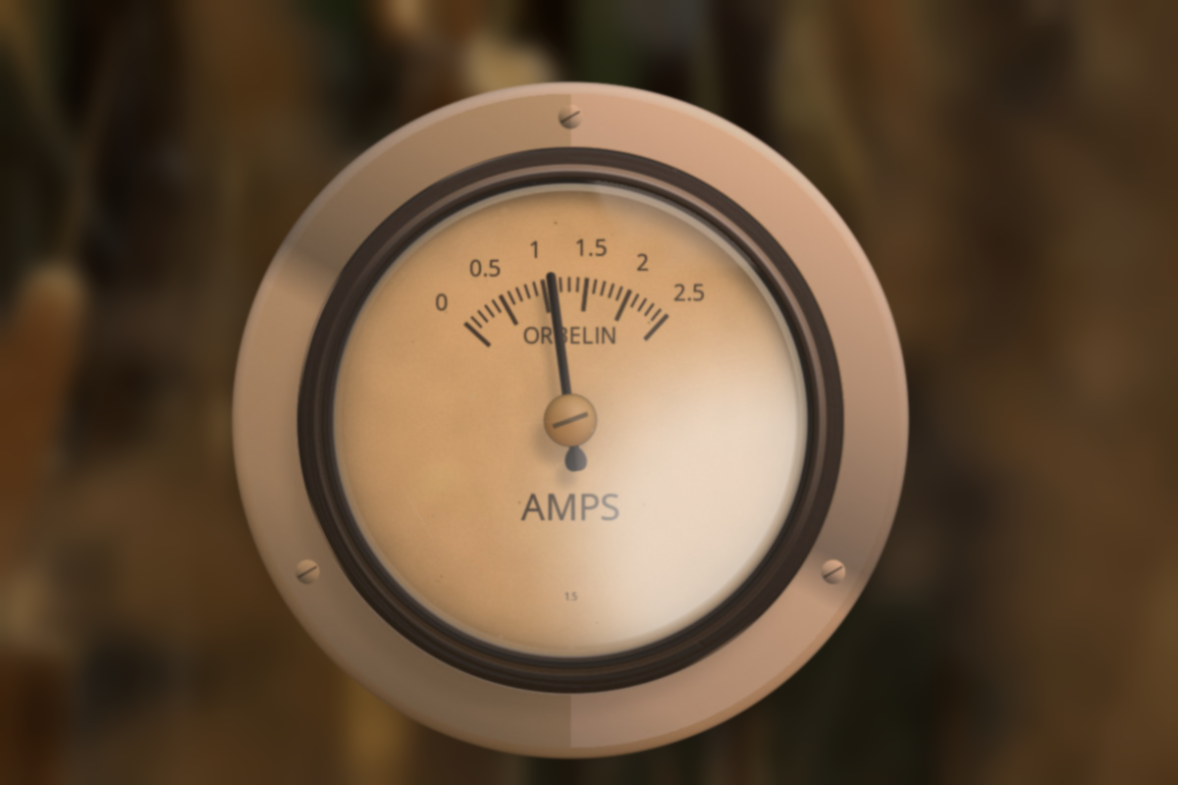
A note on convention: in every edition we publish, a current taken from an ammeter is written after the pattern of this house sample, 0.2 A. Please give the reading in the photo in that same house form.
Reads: 1.1 A
